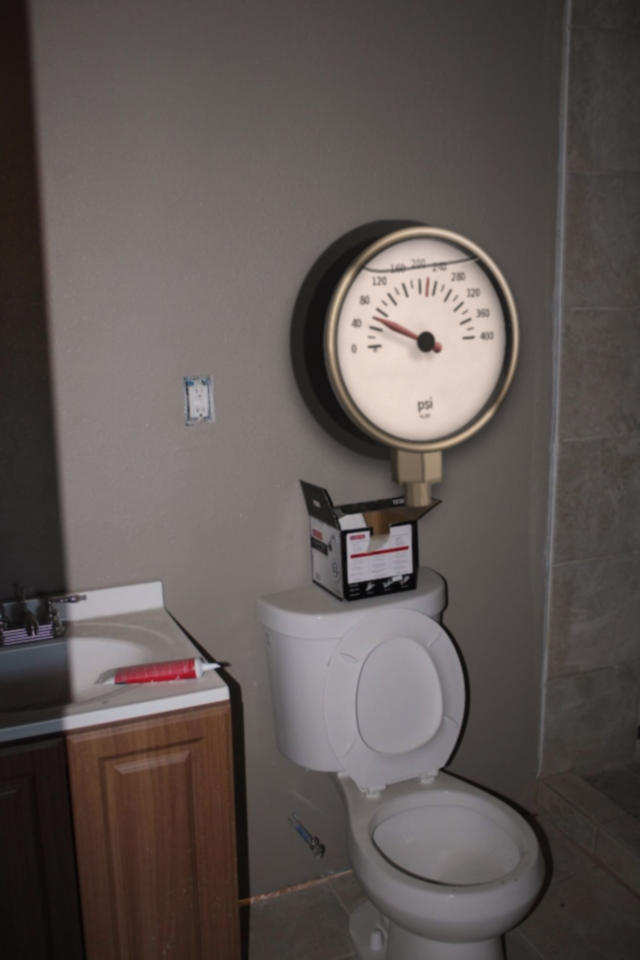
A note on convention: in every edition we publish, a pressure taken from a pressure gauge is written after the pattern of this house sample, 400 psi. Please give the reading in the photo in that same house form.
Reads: 60 psi
